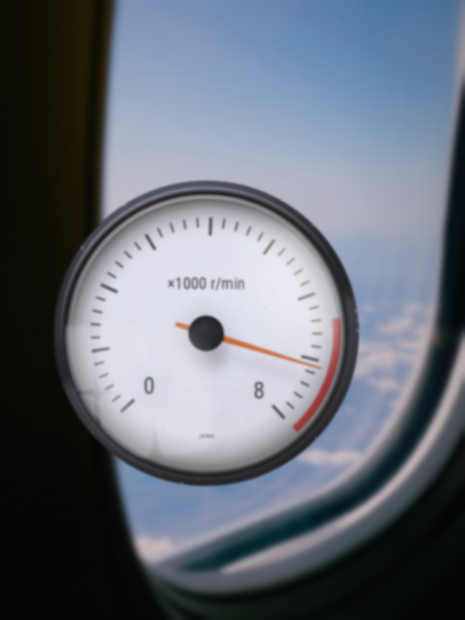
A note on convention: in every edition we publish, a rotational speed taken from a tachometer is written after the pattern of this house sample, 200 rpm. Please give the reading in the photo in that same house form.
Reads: 7100 rpm
